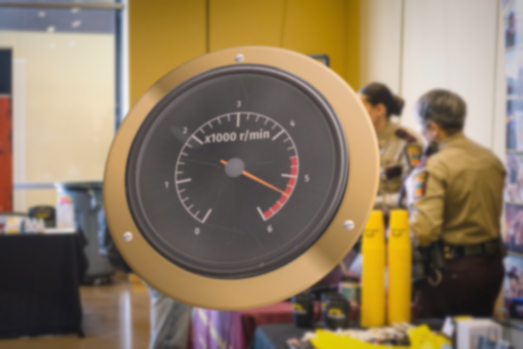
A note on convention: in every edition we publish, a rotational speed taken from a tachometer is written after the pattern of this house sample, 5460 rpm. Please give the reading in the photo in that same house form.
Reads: 5400 rpm
